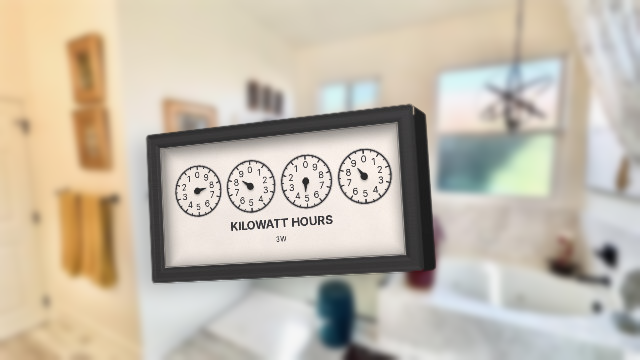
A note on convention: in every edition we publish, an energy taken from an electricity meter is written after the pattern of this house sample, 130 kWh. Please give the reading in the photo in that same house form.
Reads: 7849 kWh
